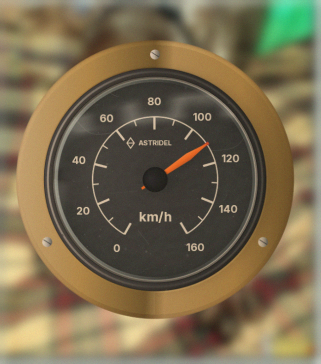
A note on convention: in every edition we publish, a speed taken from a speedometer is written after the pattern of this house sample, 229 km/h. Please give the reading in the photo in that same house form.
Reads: 110 km/h
